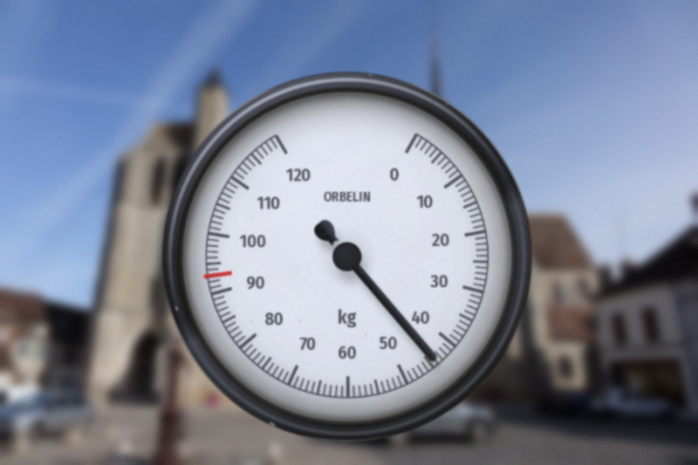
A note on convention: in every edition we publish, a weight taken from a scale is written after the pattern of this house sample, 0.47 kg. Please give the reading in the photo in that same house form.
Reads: 44 kg
